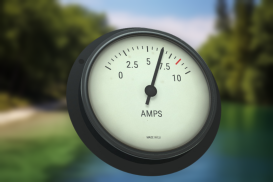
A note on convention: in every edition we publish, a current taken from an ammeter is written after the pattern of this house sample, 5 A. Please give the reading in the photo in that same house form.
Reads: 6.5 A
